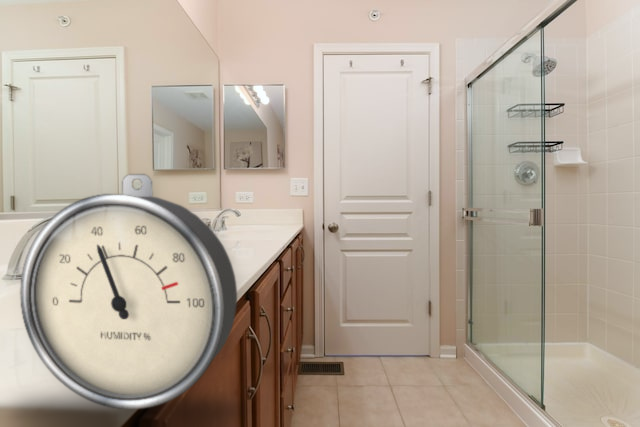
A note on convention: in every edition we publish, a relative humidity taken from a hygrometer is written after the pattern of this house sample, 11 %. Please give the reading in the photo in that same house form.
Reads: 40 %
